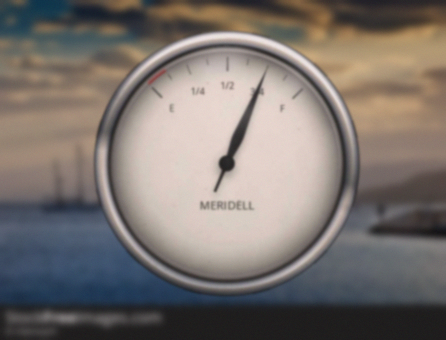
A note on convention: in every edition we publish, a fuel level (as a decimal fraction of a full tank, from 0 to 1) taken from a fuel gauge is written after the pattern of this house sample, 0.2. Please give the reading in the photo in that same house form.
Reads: 0.75
